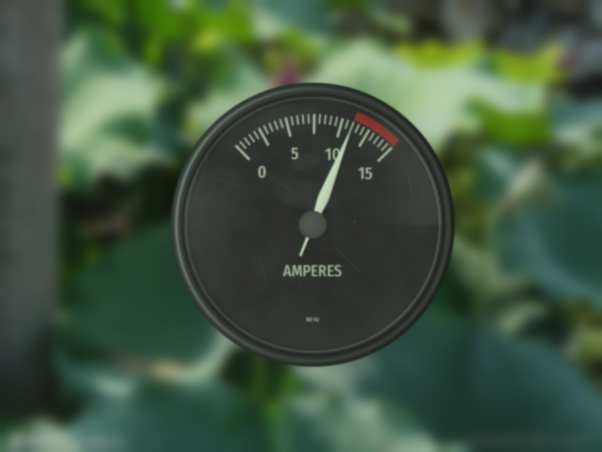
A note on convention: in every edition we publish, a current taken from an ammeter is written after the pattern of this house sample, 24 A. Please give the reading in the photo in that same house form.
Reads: 11 A
